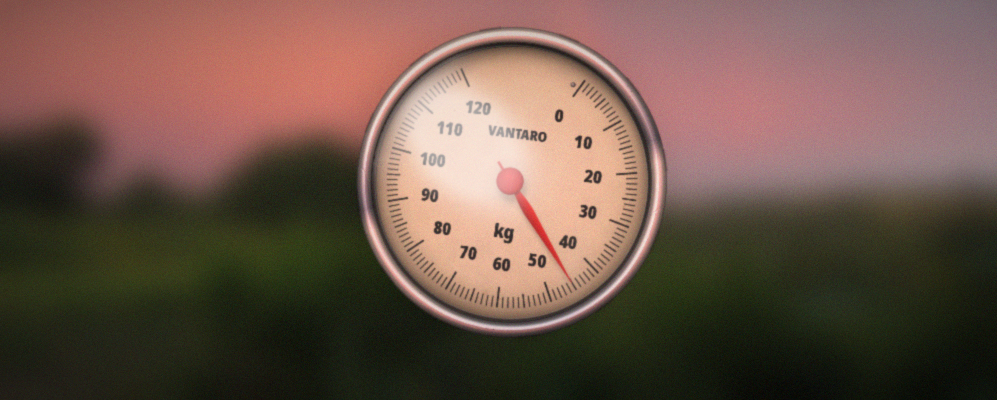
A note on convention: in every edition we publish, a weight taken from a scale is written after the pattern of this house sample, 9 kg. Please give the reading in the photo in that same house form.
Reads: 45 kg
